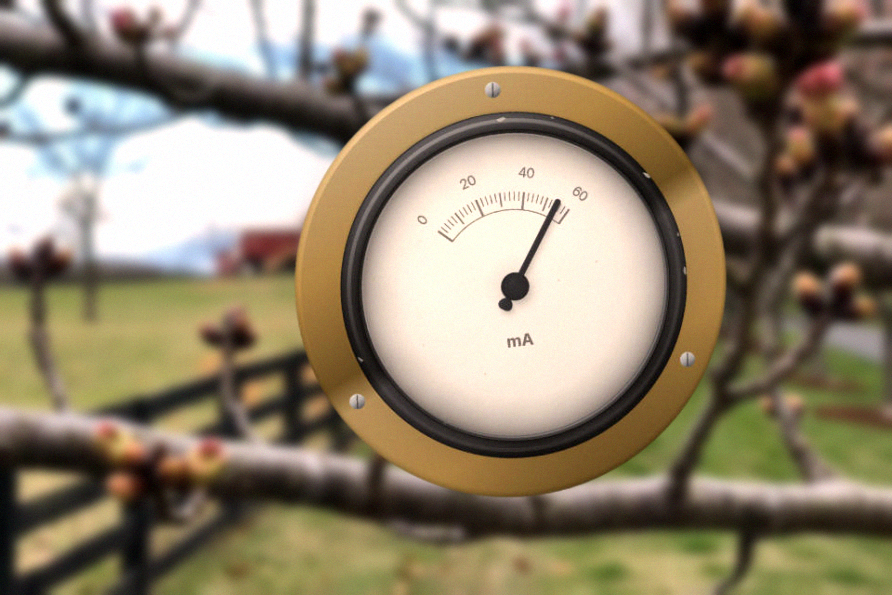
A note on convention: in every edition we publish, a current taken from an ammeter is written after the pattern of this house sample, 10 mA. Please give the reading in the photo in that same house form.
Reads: 54 mA
